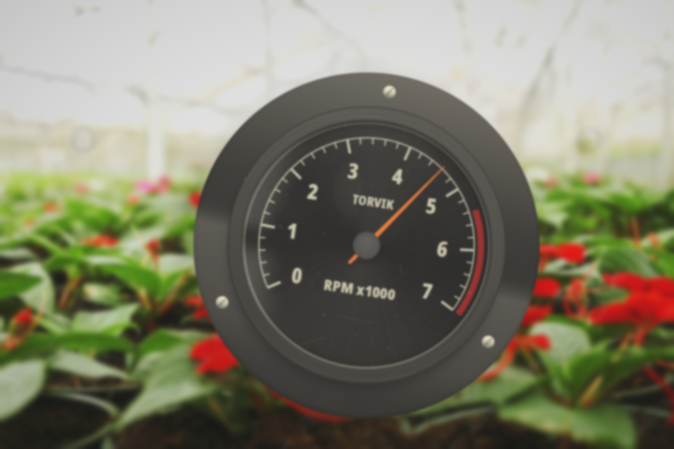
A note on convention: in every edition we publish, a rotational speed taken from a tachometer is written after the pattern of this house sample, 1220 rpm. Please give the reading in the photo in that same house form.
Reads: 4600 rpm
